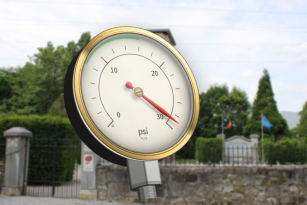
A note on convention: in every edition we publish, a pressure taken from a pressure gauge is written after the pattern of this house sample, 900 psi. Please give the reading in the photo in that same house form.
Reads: 29 psi
